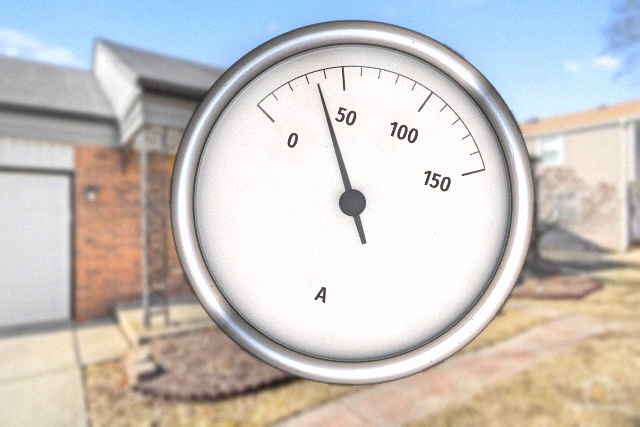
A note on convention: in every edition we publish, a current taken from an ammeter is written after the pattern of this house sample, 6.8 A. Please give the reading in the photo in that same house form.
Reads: 35 A
